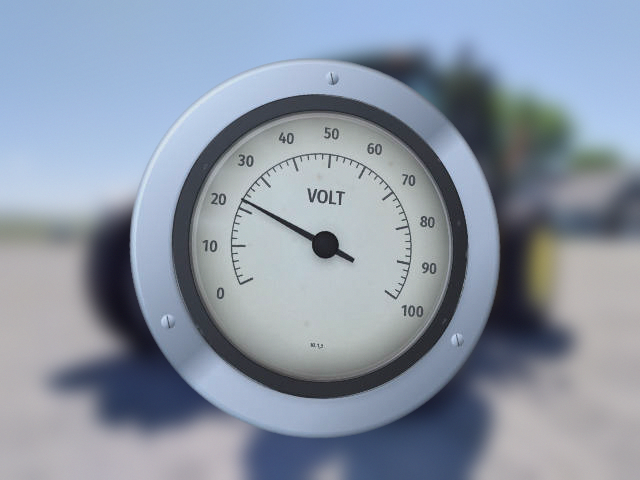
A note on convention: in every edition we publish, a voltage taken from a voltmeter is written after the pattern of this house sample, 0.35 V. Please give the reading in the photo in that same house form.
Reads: 22 V
